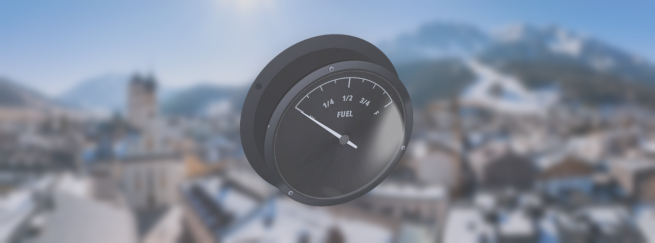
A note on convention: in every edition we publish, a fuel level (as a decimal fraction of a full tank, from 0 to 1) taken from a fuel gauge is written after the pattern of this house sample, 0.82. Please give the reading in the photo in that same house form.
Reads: 0
